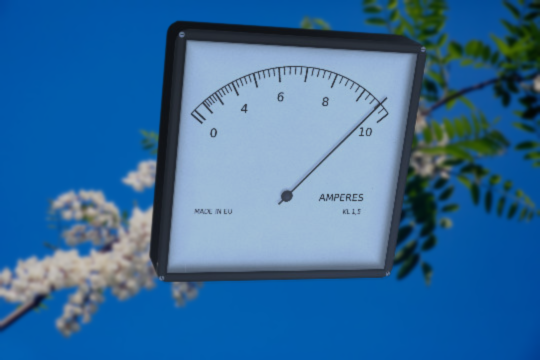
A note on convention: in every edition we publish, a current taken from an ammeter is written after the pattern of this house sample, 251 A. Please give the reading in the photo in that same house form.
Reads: 9.6 A
